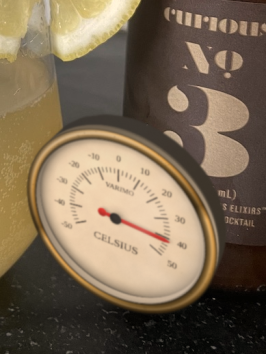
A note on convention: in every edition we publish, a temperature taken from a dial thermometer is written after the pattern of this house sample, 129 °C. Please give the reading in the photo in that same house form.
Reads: 40 °C
